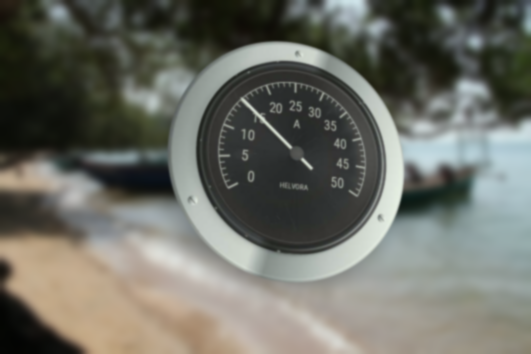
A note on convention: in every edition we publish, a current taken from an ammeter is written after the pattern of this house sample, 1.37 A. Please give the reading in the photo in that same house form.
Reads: 15 A
